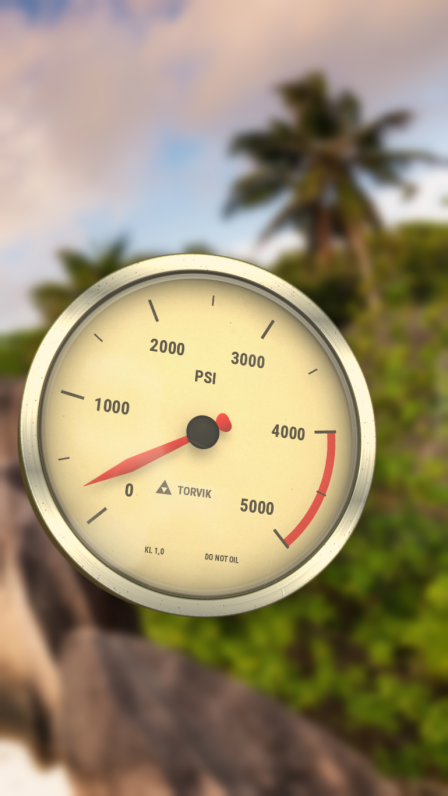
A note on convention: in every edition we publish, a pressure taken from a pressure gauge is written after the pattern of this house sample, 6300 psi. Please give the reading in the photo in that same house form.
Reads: 250 psi
